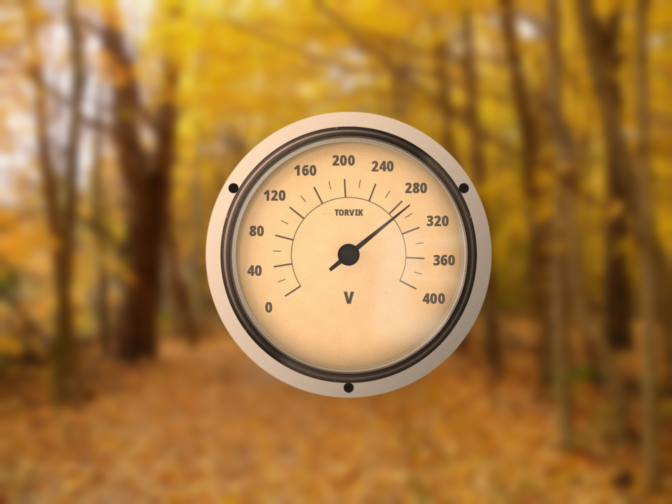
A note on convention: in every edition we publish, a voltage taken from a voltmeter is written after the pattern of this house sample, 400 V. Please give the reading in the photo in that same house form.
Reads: 290 V
